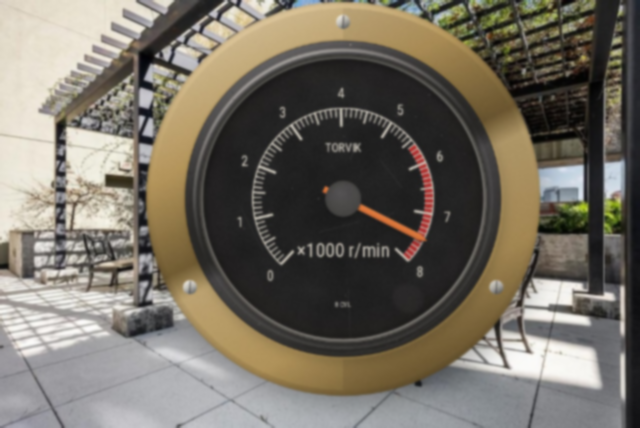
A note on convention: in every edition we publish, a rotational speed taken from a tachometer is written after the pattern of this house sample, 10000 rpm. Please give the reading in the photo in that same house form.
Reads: 7500 rpm
